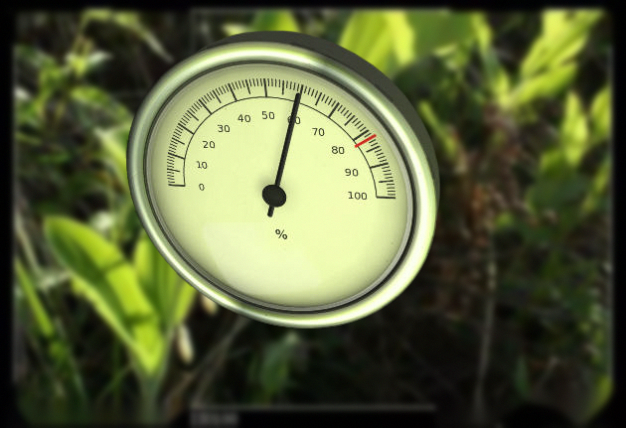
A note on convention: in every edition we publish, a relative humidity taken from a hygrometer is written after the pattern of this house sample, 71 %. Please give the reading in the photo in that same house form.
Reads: 60 %
